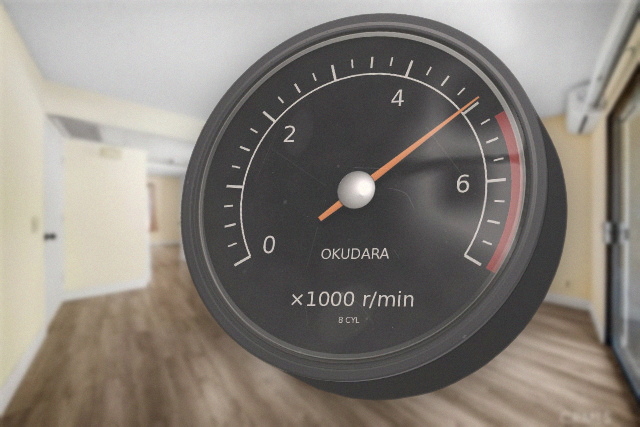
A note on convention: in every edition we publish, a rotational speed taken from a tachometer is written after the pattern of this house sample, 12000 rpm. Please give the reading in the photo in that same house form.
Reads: 5000 rpm
